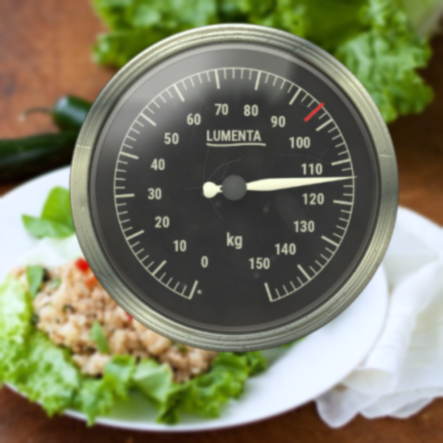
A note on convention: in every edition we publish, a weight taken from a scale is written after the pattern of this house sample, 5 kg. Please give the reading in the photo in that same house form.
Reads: 114 kg
